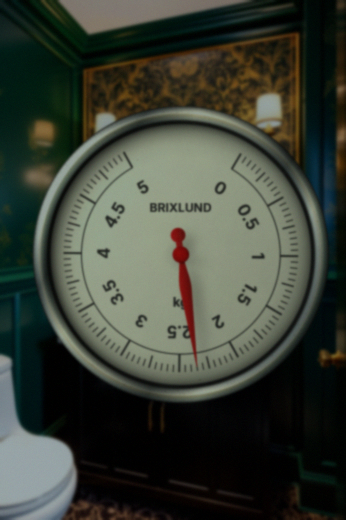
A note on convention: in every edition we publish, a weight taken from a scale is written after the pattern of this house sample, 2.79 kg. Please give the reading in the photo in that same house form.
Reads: 2.35 kg
